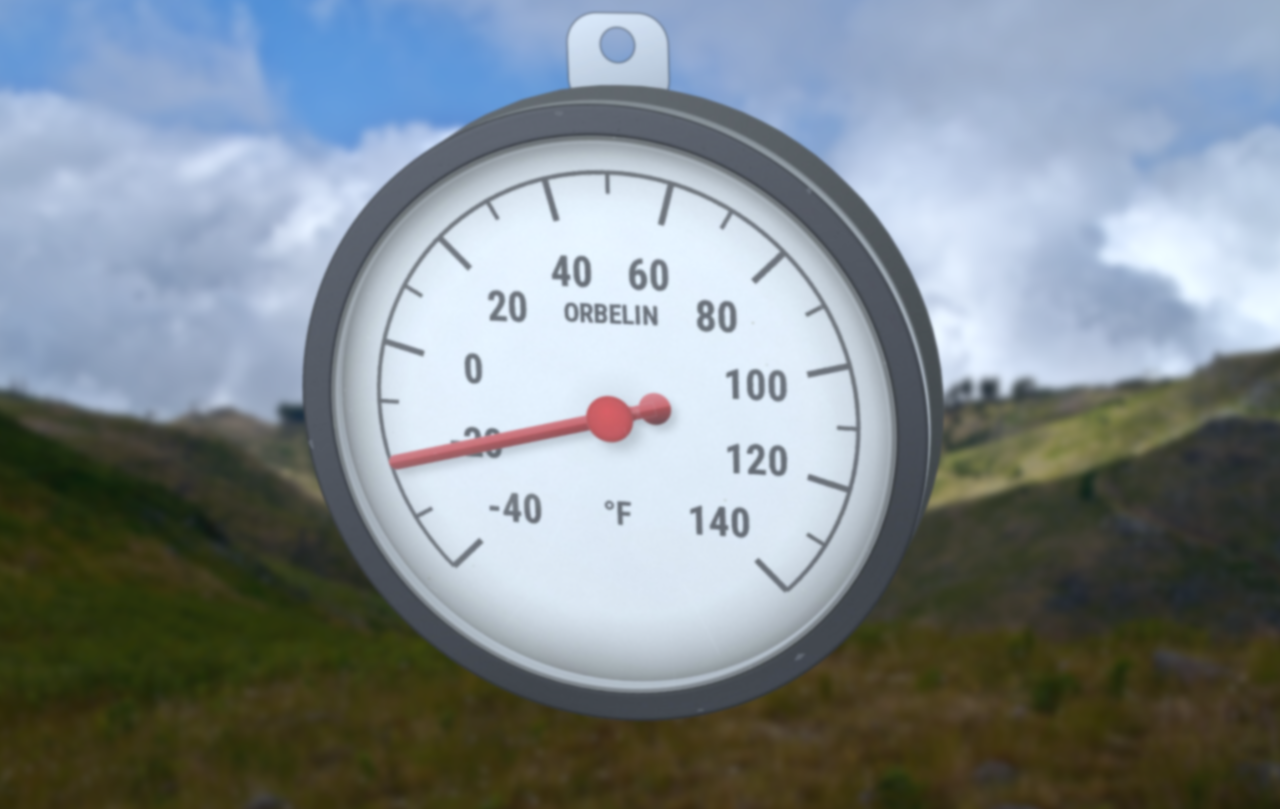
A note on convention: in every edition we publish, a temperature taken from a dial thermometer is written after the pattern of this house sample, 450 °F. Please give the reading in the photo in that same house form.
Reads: -20 °F
